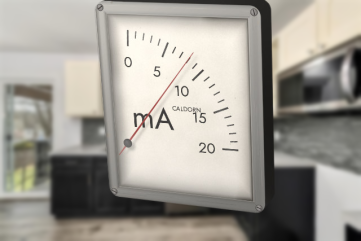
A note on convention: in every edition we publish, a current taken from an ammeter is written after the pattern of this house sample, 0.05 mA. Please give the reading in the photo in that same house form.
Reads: 8 mA
